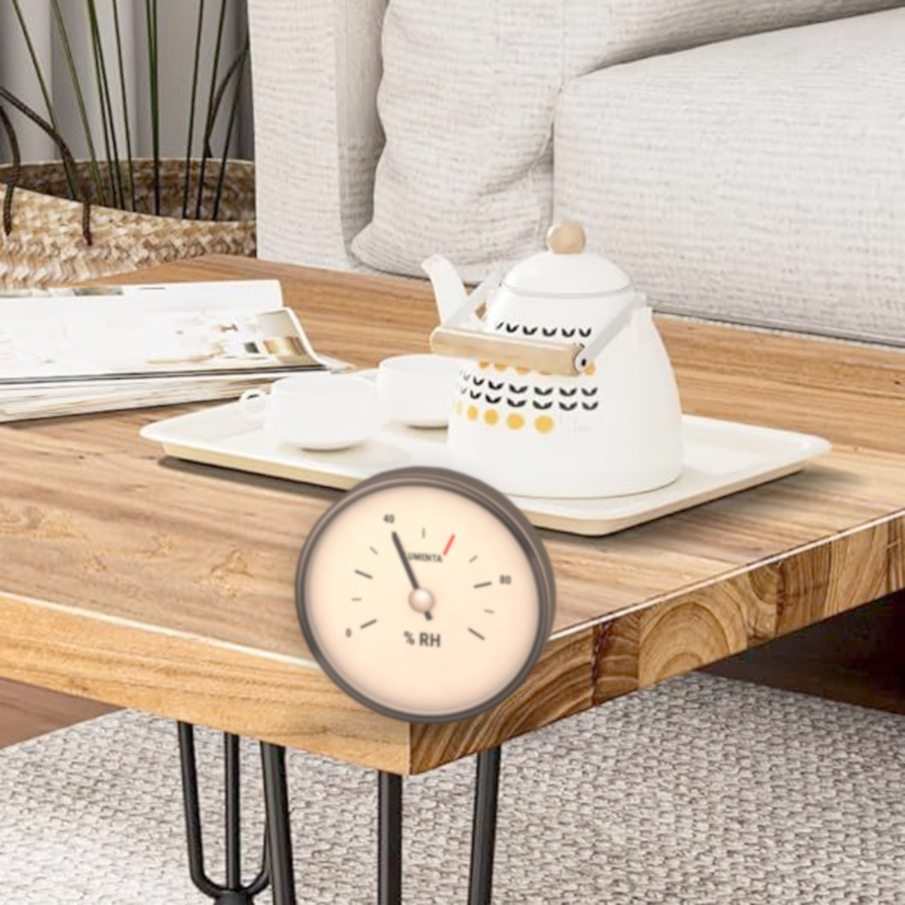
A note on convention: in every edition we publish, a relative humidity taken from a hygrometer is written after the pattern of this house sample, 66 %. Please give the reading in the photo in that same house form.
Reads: 40 %
